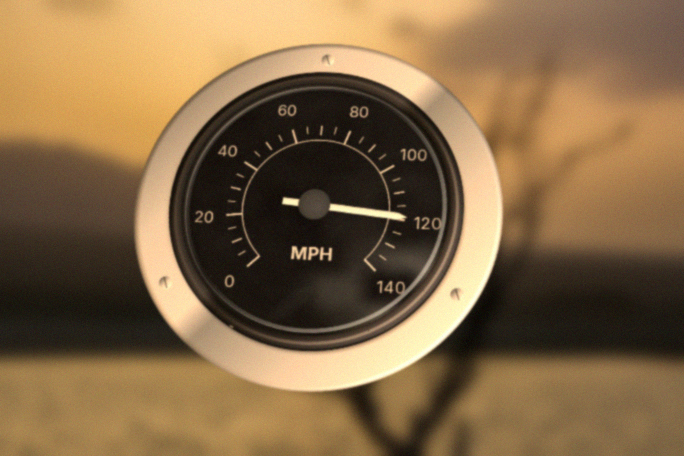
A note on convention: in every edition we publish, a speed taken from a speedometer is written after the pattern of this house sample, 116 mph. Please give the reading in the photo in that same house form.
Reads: 120 mph
